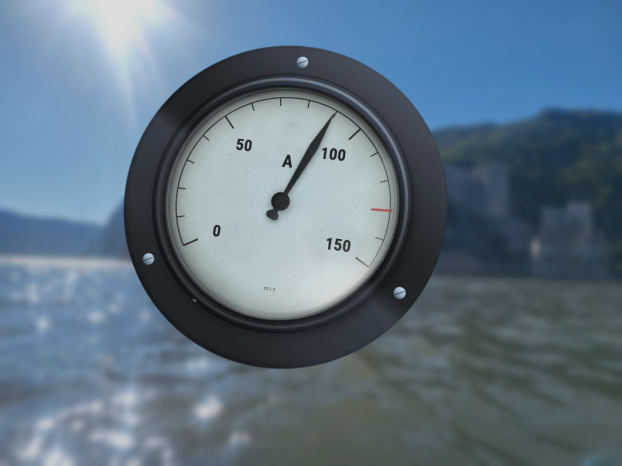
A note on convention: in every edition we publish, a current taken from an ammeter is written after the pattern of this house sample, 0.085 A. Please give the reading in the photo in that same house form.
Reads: 90 A
